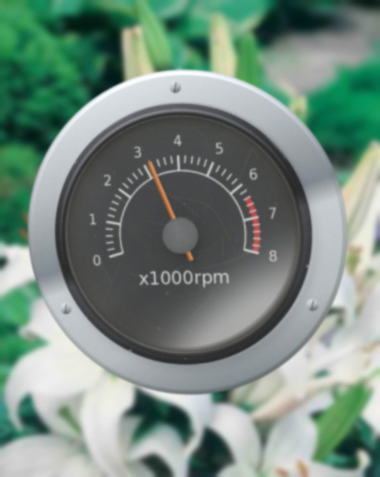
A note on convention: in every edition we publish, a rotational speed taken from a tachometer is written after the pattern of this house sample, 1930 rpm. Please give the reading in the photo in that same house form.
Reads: 3200 rpm
